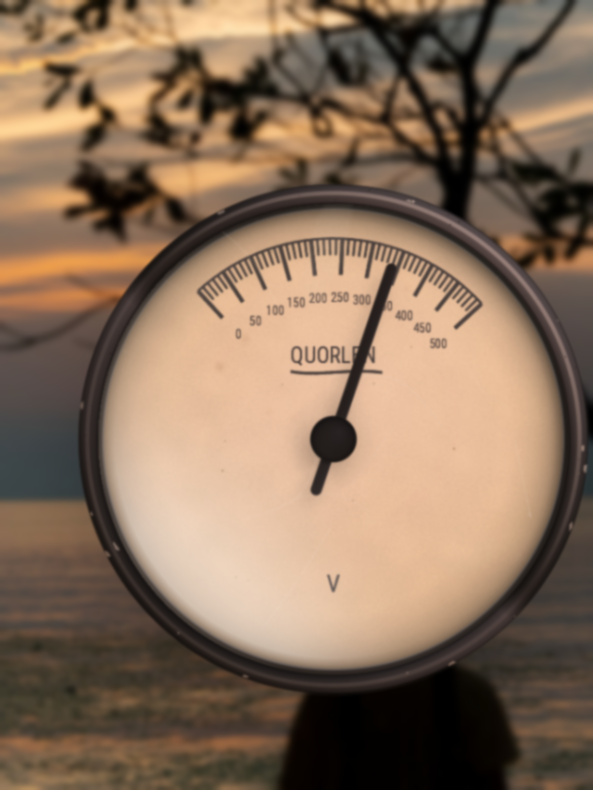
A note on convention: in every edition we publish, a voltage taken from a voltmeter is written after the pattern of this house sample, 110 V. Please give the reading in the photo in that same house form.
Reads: 340 V
